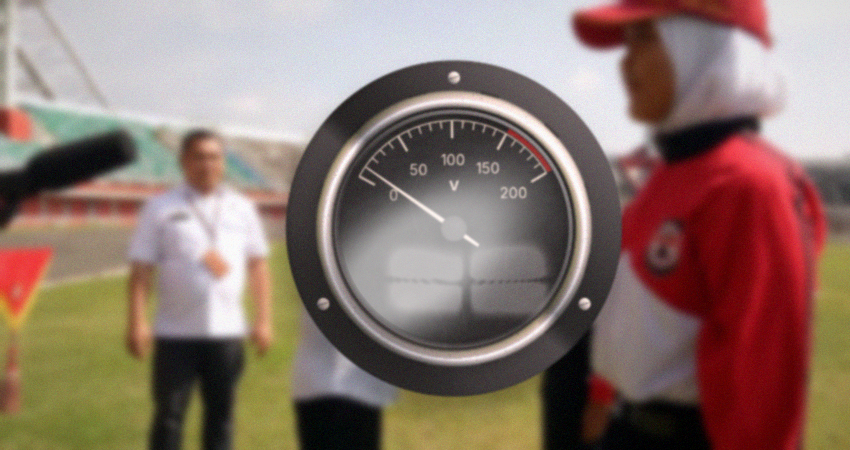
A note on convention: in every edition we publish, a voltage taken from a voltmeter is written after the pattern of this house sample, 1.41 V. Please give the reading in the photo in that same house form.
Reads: 10 V
